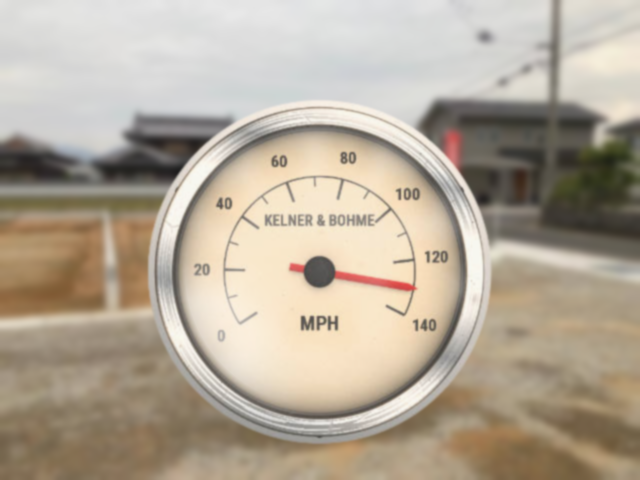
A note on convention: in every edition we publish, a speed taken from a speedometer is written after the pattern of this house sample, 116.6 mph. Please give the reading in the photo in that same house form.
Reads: 130 mph
